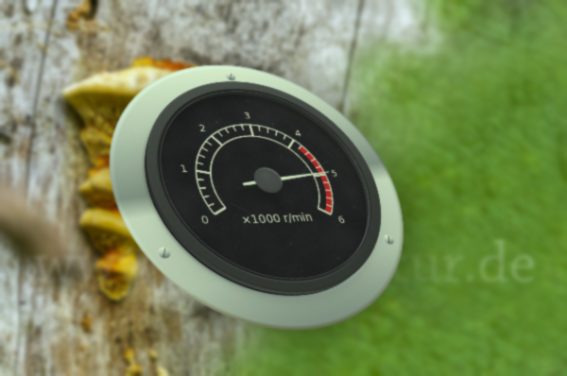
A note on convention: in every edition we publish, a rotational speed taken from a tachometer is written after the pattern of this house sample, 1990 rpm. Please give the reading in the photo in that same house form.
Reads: 5000 rpm
